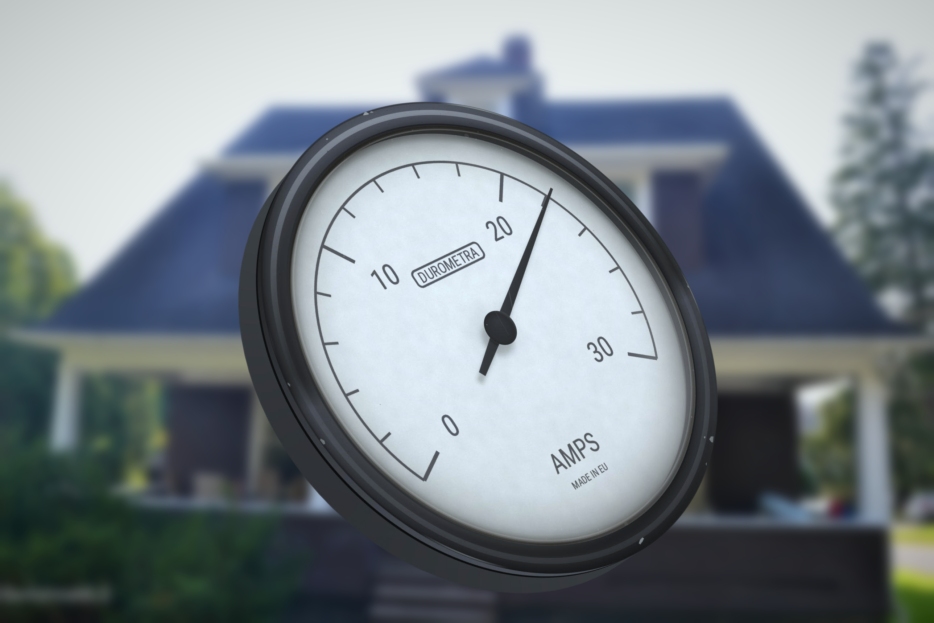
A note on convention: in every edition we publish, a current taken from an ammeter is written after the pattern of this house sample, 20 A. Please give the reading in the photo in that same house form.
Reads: 22 A
